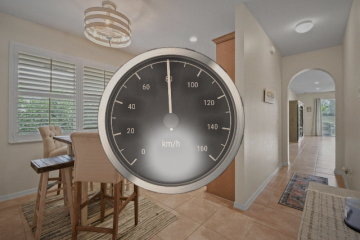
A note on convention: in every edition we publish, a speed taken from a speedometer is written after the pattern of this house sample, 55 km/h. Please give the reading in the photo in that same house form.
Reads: 80 km/h
